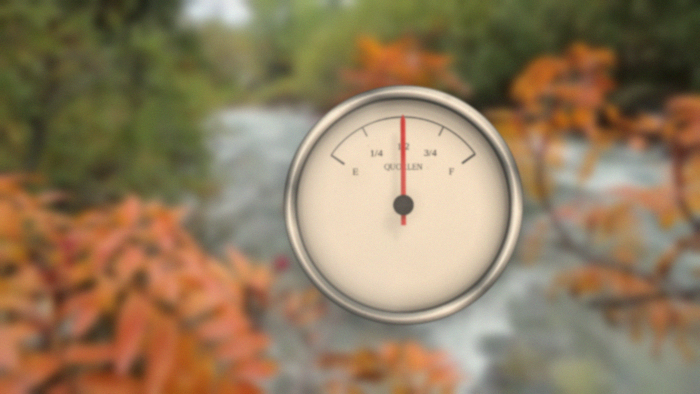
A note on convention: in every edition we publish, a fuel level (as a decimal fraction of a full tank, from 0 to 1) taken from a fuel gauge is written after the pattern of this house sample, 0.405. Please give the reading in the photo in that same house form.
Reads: 0.5
